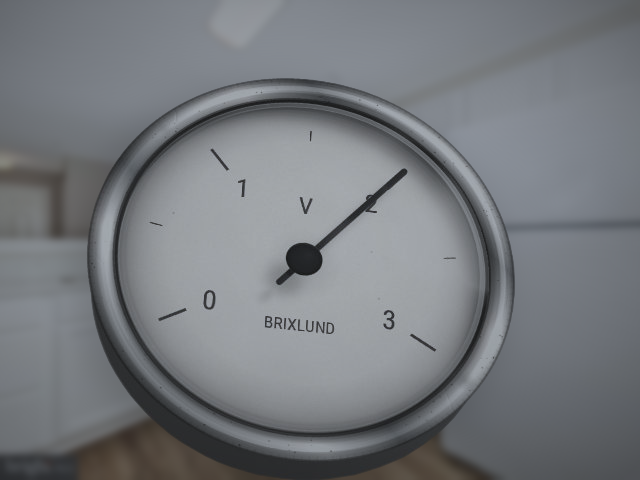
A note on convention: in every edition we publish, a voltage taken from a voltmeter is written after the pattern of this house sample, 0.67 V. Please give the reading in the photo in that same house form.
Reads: 2 V
